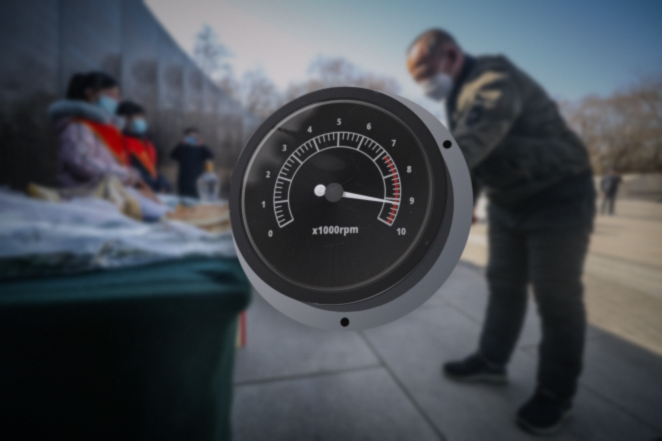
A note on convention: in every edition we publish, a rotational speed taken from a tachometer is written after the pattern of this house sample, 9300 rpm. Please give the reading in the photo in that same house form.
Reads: 9200 rpm
